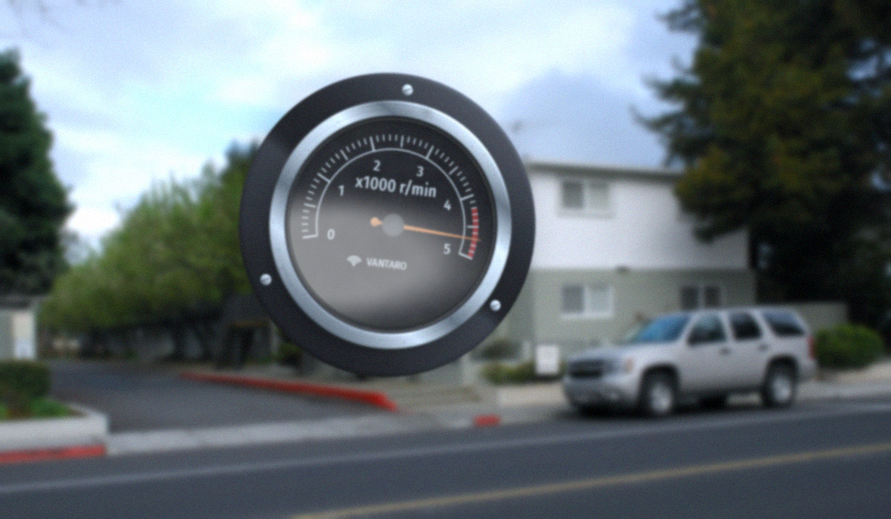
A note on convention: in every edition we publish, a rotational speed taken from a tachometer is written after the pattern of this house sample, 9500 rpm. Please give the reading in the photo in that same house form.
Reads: 4700 rpm
